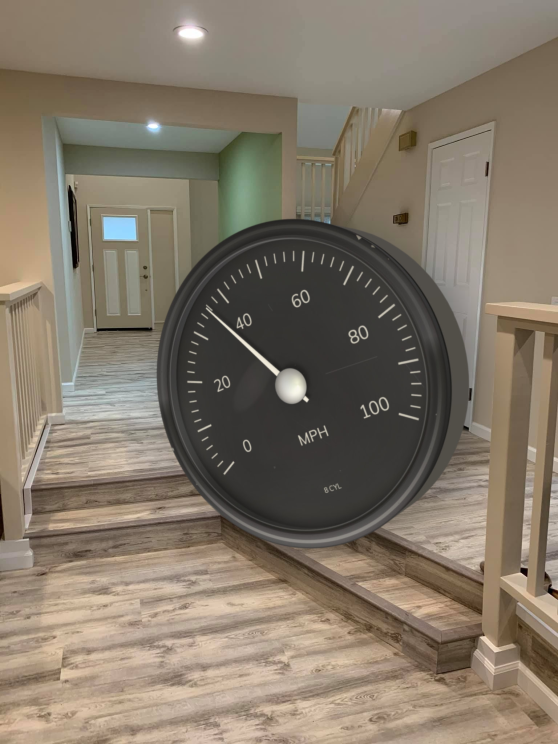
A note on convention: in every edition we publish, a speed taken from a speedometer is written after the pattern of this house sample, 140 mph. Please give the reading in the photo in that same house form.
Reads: 36 mph
